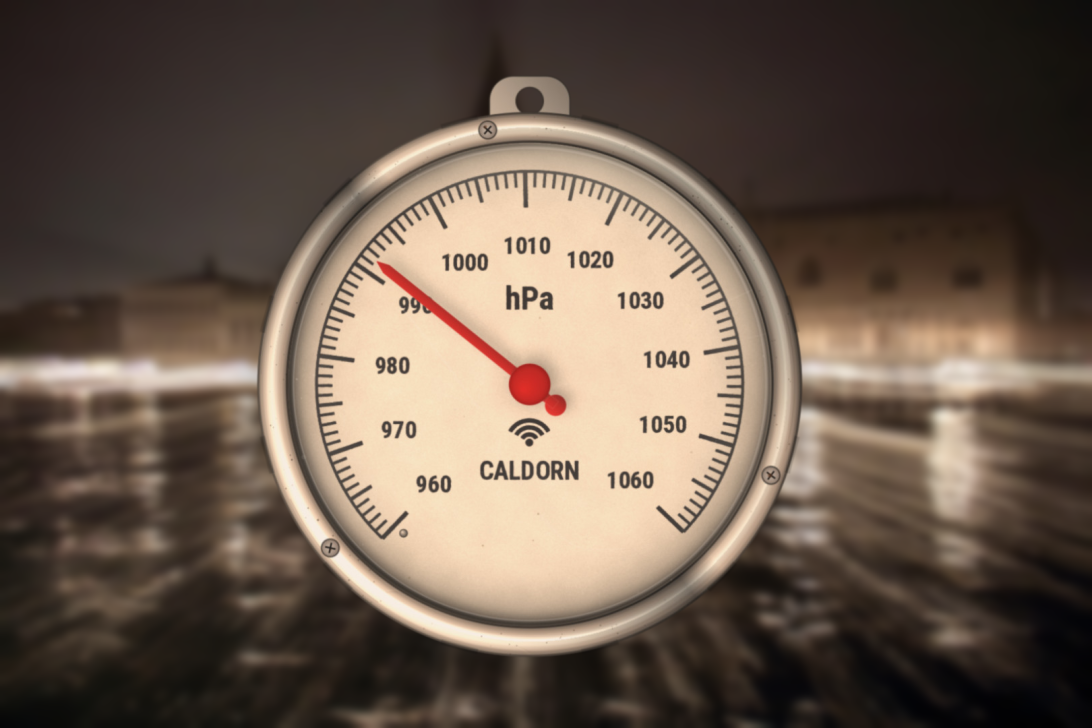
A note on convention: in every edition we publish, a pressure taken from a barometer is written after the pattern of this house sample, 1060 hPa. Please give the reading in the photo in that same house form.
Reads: 991.5 hPa
